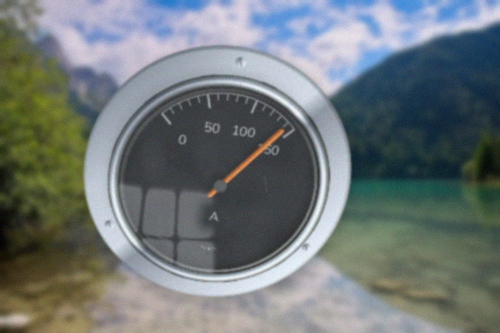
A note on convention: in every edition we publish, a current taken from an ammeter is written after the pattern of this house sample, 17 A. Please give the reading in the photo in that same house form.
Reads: 140 A
